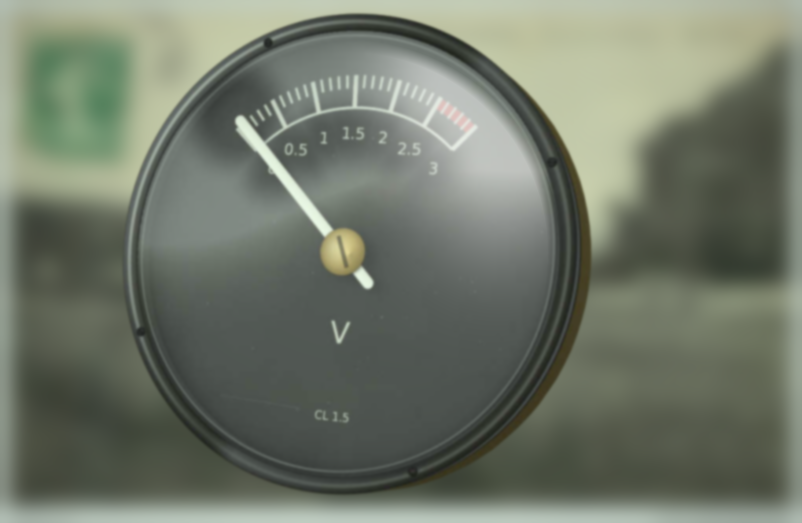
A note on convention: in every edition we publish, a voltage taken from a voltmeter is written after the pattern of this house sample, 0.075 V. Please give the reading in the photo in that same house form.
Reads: 0.1 V
